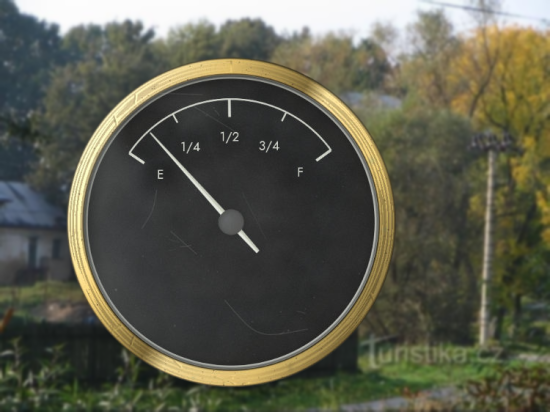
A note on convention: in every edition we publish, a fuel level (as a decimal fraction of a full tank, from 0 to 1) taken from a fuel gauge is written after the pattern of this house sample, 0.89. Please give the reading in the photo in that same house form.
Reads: 0.125
